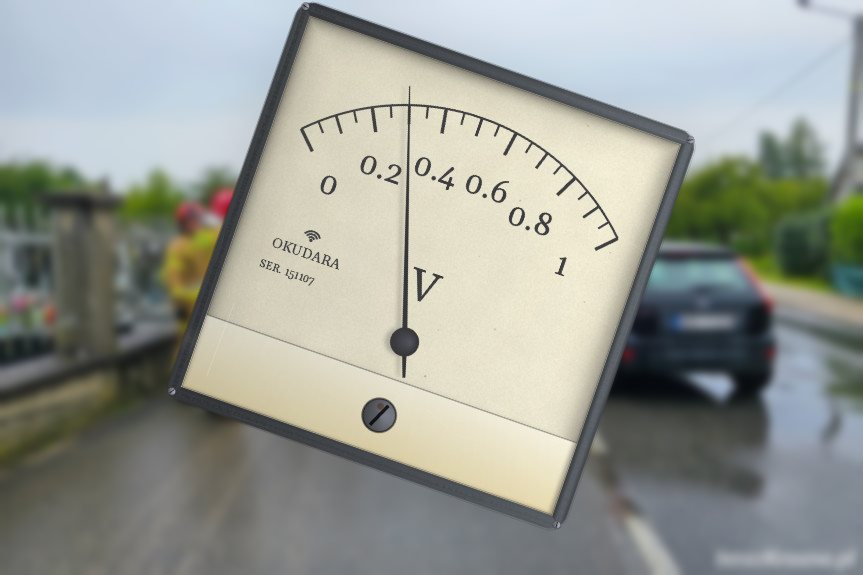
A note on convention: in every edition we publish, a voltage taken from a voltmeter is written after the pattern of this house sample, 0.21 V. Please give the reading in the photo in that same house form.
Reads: 0.3 V
